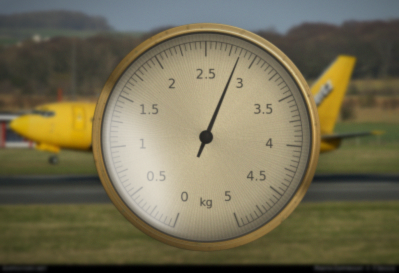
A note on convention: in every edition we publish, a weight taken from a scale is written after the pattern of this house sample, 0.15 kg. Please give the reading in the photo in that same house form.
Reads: 2.85 kg
